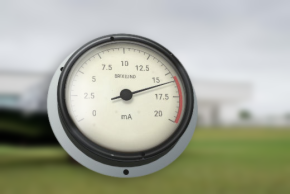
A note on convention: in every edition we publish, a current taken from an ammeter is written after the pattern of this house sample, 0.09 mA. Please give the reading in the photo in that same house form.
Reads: 16 mA
